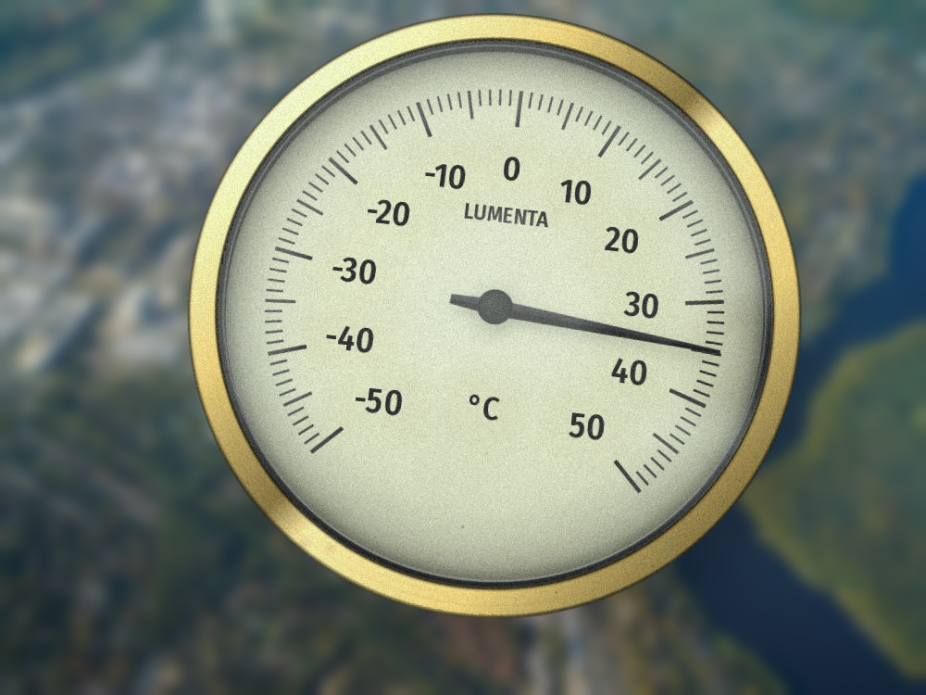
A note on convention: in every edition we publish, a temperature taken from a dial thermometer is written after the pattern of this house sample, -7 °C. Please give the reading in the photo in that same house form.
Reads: 35 °C
